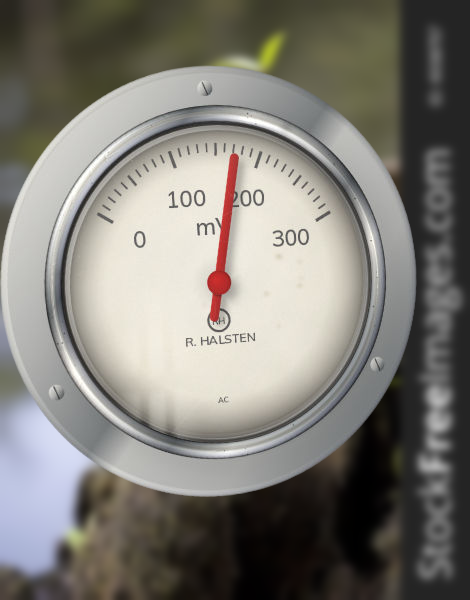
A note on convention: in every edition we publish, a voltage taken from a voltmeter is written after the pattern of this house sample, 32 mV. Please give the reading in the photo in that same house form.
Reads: 170 mV
